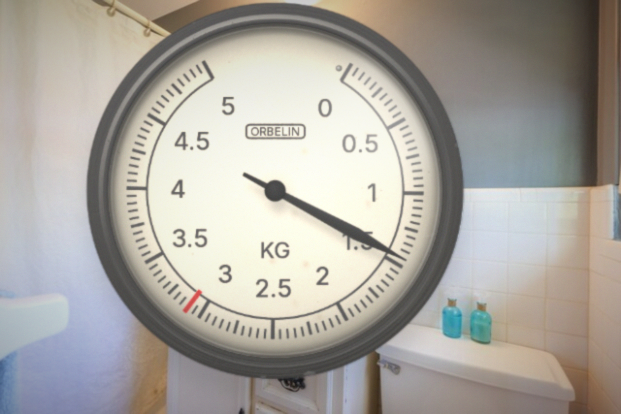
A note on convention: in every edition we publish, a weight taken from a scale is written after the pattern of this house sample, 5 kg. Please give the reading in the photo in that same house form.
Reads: 1.45 kg
